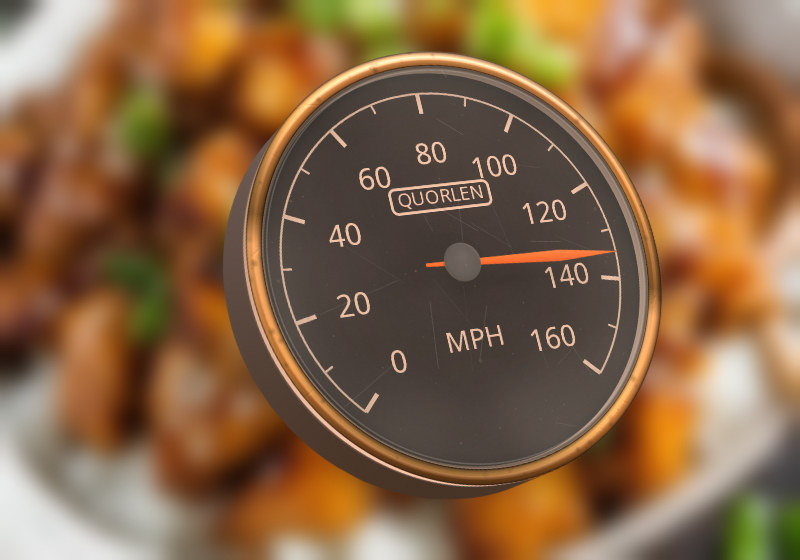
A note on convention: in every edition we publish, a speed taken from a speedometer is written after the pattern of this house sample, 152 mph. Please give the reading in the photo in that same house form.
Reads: 135 mph
